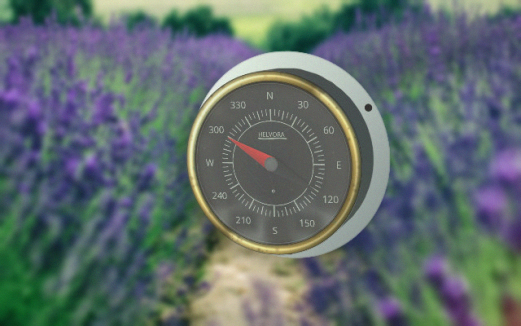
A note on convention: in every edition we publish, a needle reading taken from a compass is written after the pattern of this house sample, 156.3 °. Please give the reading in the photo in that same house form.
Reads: 300 °
